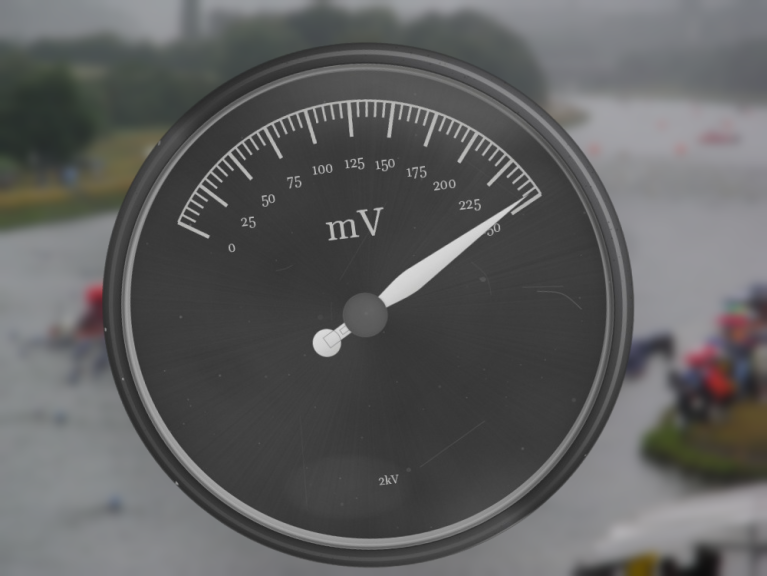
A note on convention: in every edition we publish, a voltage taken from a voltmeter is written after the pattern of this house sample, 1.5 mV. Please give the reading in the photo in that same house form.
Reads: 245 mV
